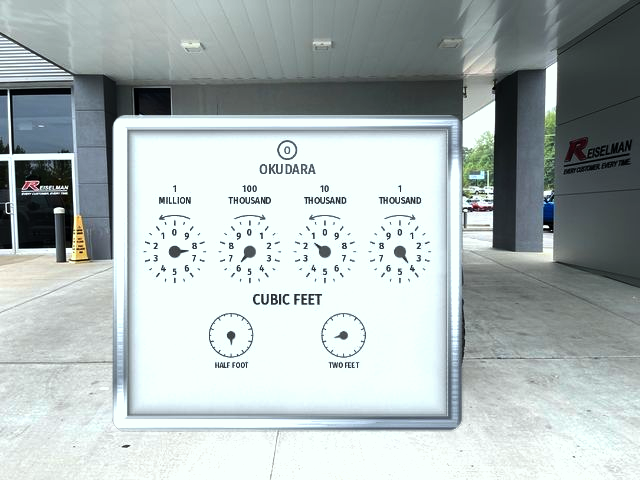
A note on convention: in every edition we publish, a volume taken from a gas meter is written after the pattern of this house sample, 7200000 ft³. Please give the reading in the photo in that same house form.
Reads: 761400 ft³
